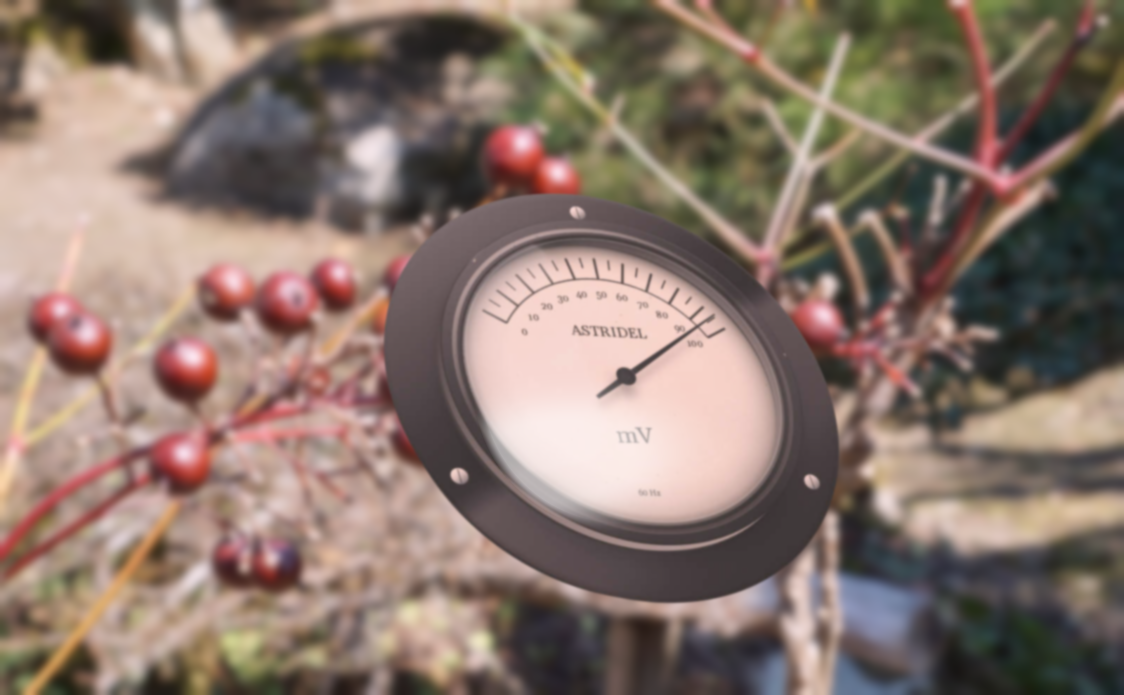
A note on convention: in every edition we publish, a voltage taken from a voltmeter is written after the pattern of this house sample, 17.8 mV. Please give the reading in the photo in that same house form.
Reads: 95 mV
